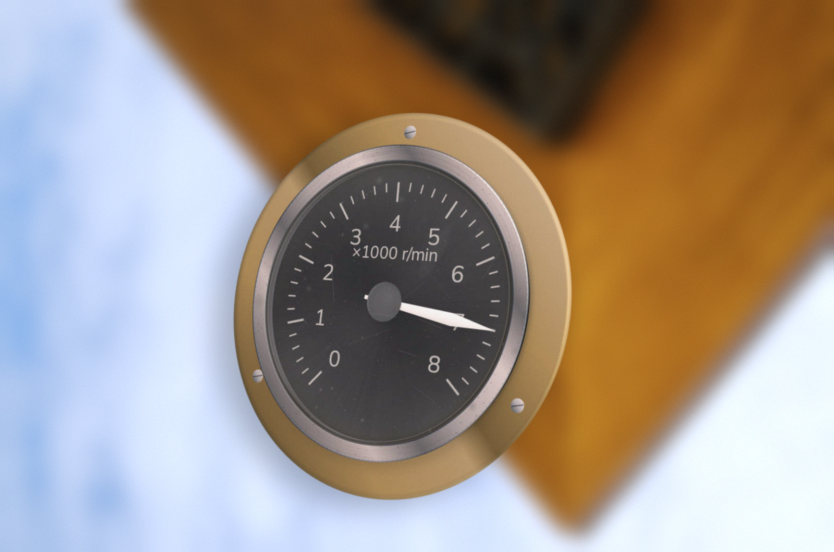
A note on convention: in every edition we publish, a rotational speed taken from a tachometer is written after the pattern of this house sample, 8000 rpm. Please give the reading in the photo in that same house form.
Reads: 7000 rpm
